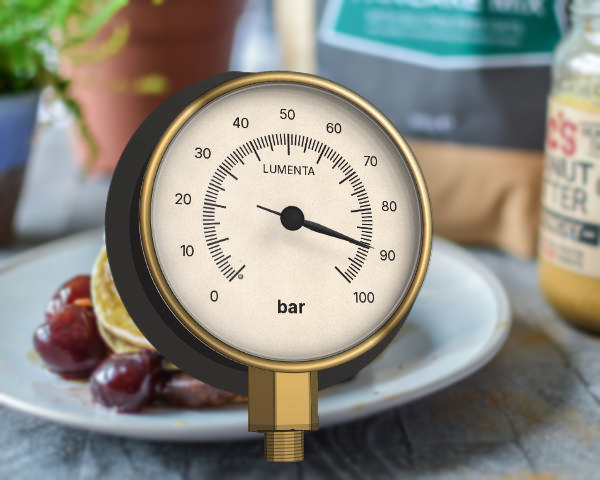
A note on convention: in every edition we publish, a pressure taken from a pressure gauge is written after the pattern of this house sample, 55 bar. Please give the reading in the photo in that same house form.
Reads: 90 bar
